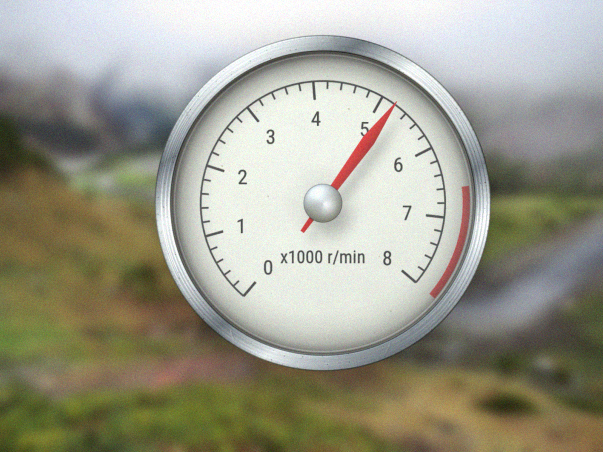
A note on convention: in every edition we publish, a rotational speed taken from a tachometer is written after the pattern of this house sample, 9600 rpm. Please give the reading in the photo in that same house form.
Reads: 5200 rpm
